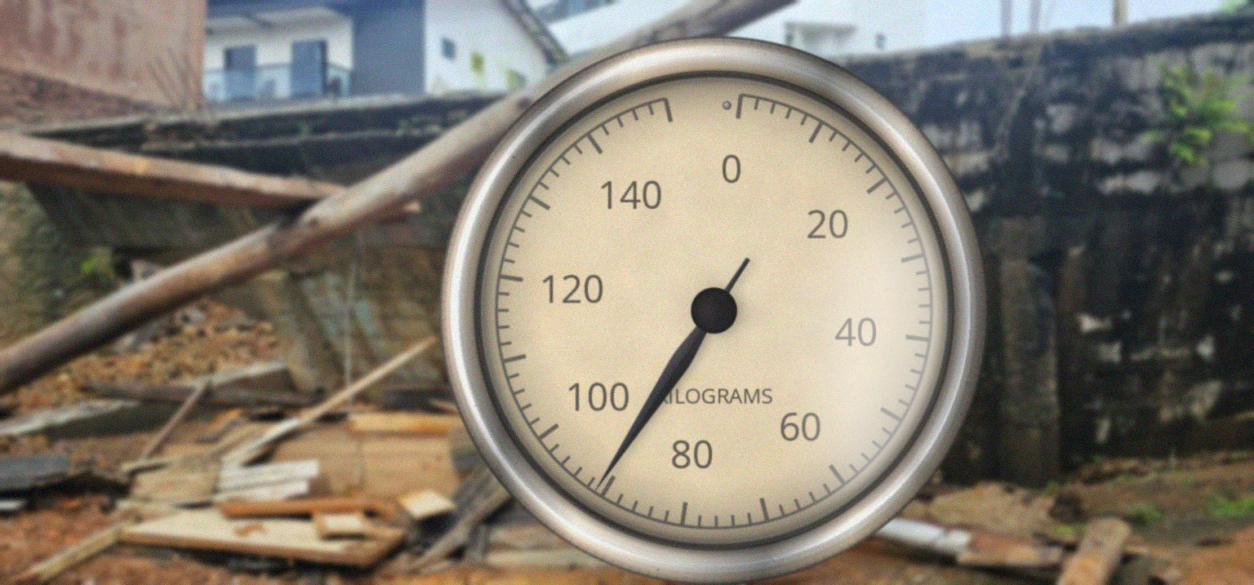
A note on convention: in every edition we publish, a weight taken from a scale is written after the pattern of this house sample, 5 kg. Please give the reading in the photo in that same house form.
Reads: 91 kg
